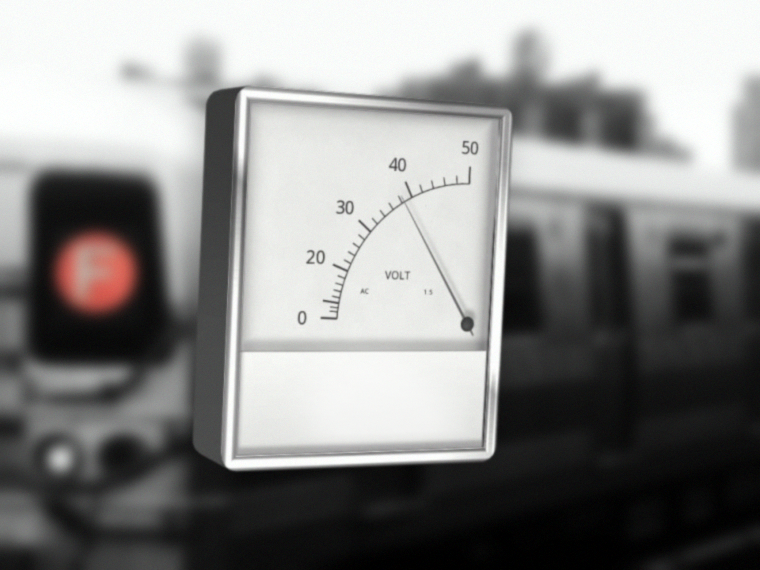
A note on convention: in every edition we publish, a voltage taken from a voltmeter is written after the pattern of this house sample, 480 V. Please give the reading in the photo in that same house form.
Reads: 38 V
